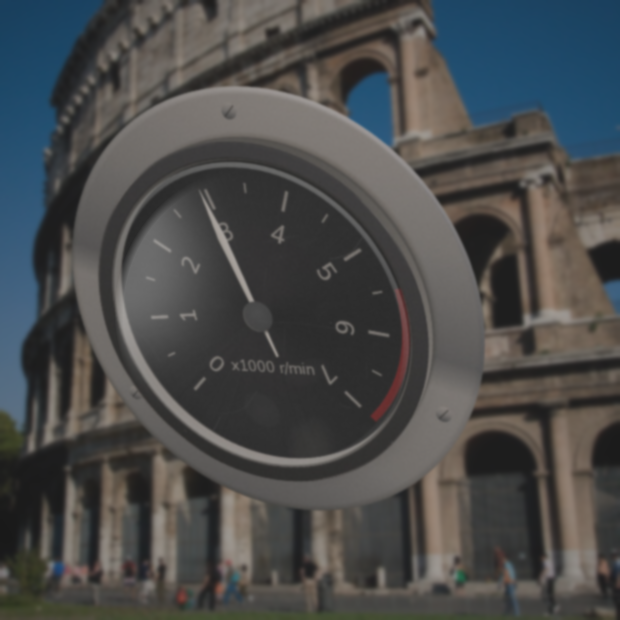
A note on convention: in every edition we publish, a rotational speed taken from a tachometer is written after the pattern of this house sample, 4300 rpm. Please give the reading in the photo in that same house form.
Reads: 3000 rpm
